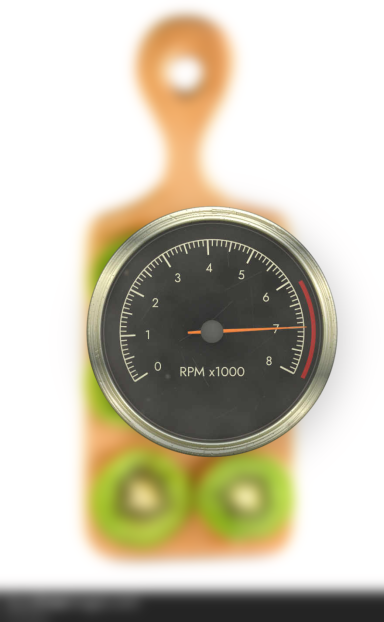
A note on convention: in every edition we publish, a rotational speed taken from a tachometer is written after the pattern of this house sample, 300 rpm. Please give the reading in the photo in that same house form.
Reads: 7000 rpm
